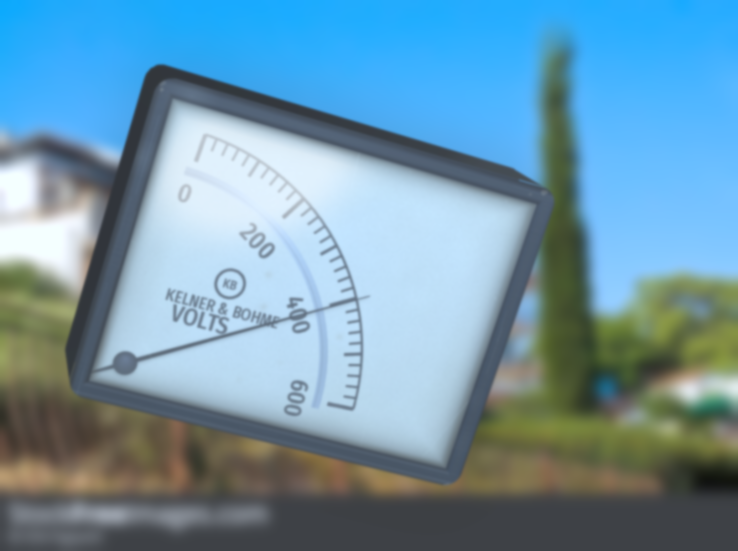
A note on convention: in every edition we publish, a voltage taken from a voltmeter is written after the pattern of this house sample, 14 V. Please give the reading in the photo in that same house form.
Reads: 400 V
